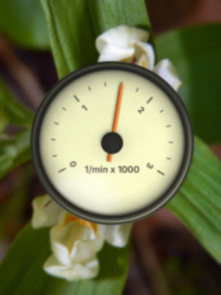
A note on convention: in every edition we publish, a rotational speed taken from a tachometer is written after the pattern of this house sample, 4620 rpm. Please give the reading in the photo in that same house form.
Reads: 1600 rpm
